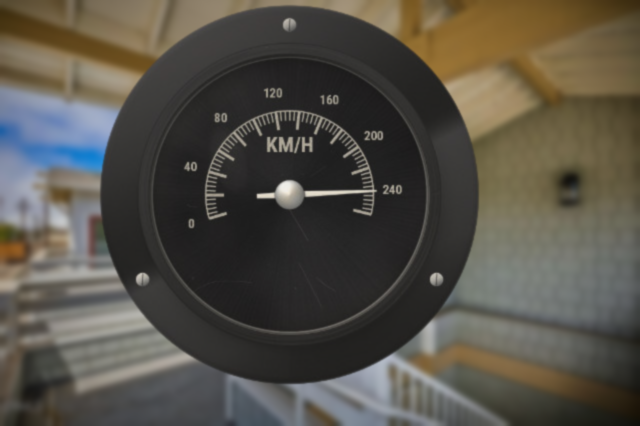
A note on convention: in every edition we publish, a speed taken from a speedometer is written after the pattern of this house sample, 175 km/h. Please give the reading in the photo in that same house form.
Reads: 240 km/h
